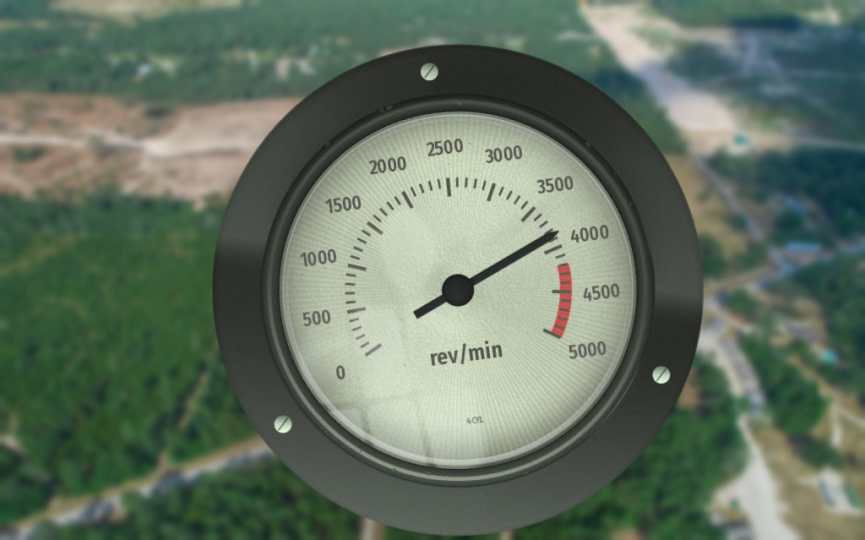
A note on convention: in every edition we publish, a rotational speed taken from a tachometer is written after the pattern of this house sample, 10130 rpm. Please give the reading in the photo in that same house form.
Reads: 3850 rpm
